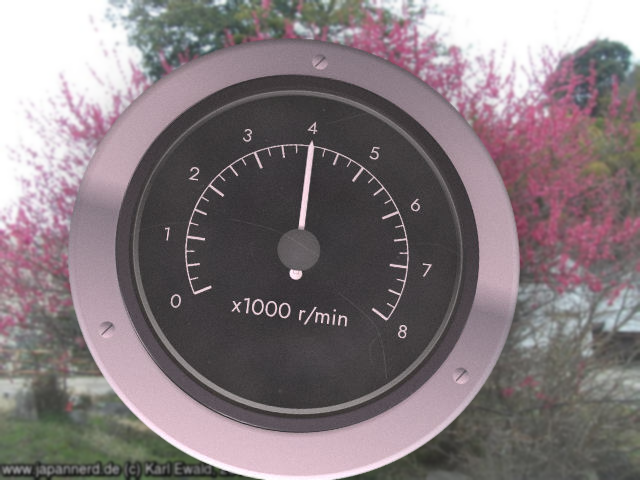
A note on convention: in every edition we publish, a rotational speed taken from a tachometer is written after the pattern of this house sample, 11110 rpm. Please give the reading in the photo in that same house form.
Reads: 4000 rpm
